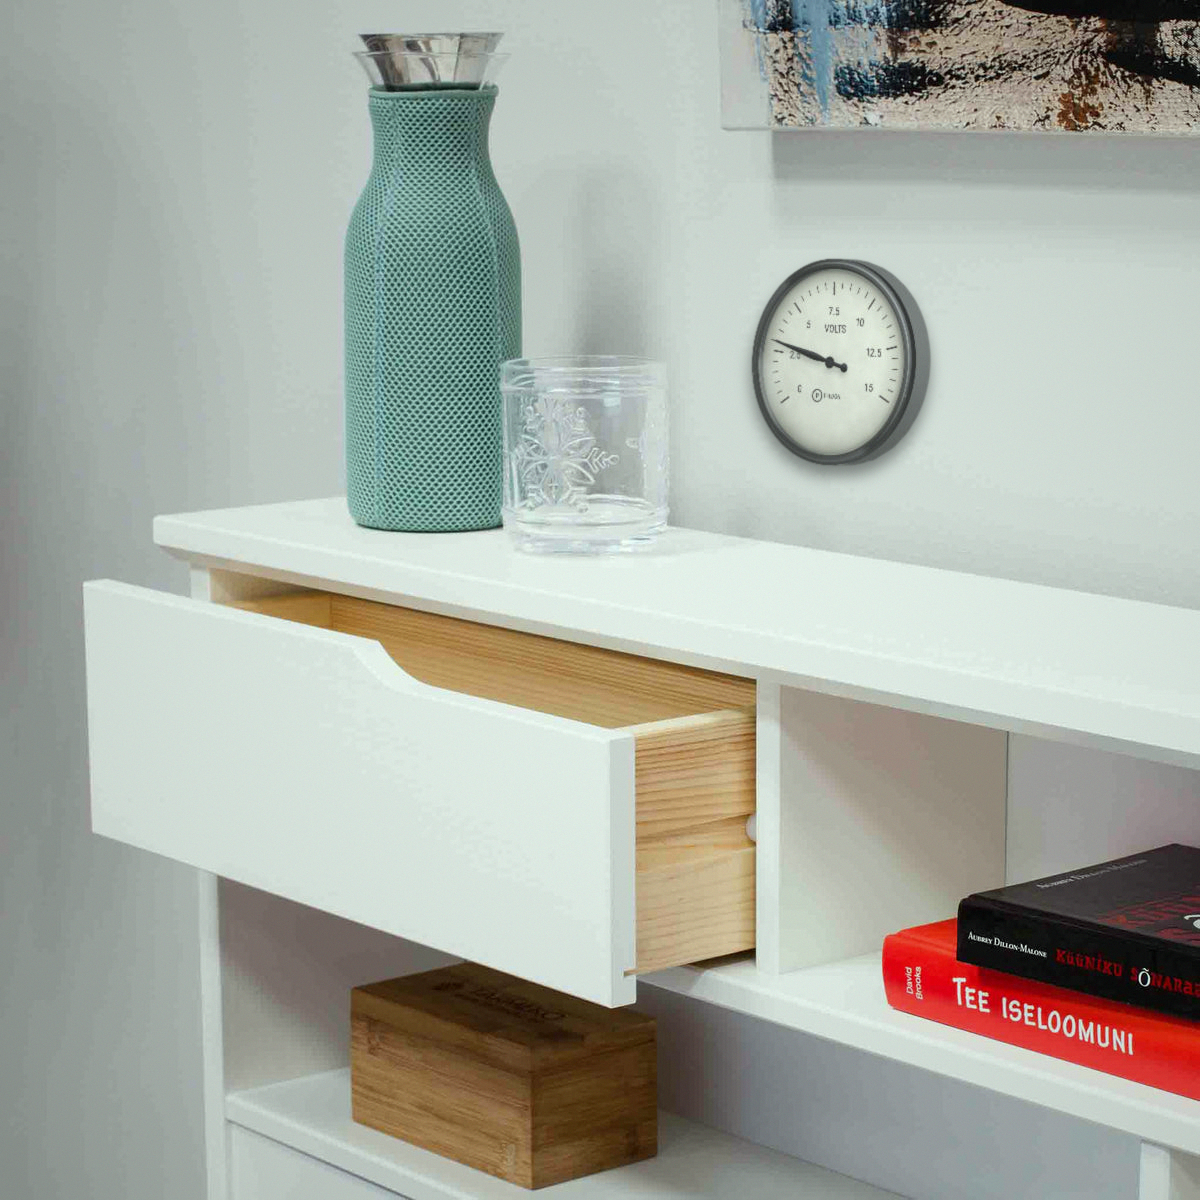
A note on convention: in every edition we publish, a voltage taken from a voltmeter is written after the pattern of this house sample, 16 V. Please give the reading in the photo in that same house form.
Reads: 3 V
